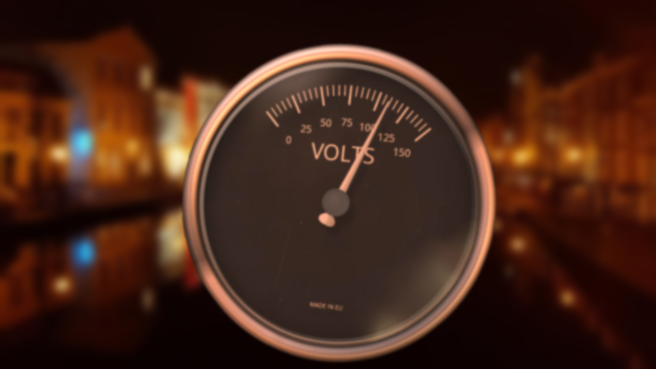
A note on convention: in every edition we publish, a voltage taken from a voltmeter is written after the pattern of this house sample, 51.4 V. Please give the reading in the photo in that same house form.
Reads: 110 V
